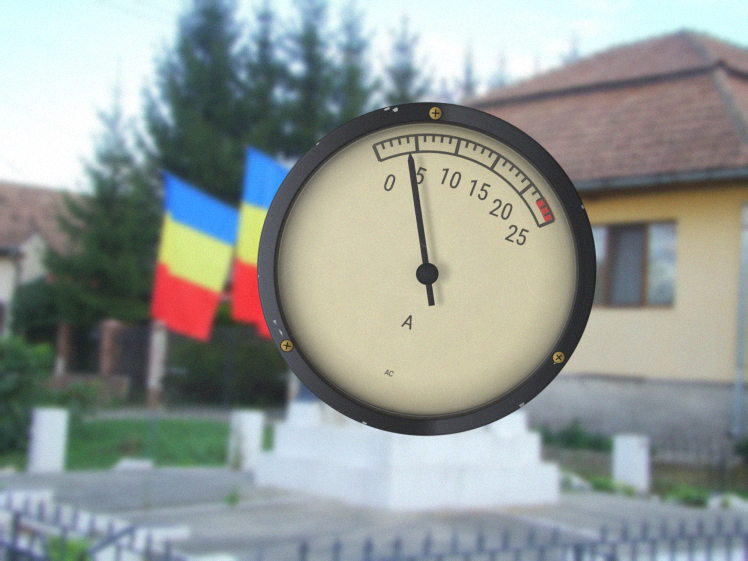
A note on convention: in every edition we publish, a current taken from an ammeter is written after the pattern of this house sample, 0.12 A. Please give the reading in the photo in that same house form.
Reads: 4 A
